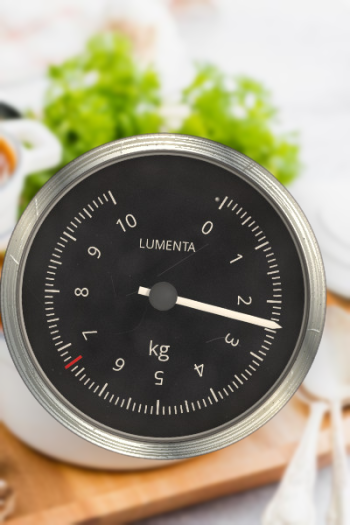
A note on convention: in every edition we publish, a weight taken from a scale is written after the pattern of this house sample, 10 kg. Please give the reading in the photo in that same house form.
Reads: 2.4 kg
